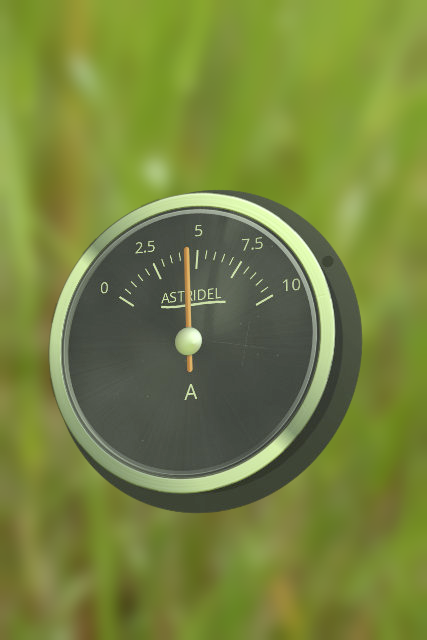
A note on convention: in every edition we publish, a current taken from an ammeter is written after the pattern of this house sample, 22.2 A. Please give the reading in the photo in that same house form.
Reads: 4.5 A
